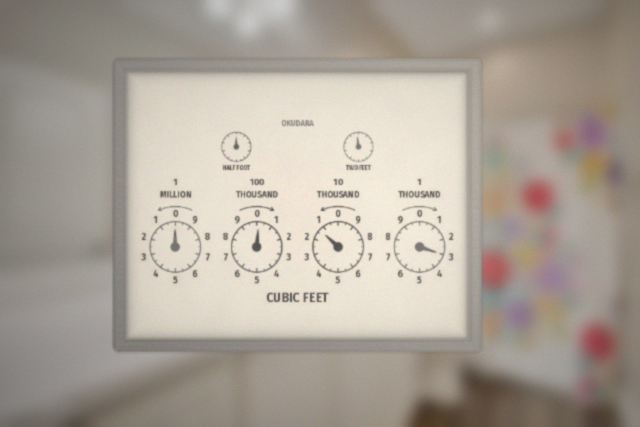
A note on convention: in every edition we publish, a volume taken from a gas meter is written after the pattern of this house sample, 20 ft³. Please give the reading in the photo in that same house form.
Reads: 1300 ft³
